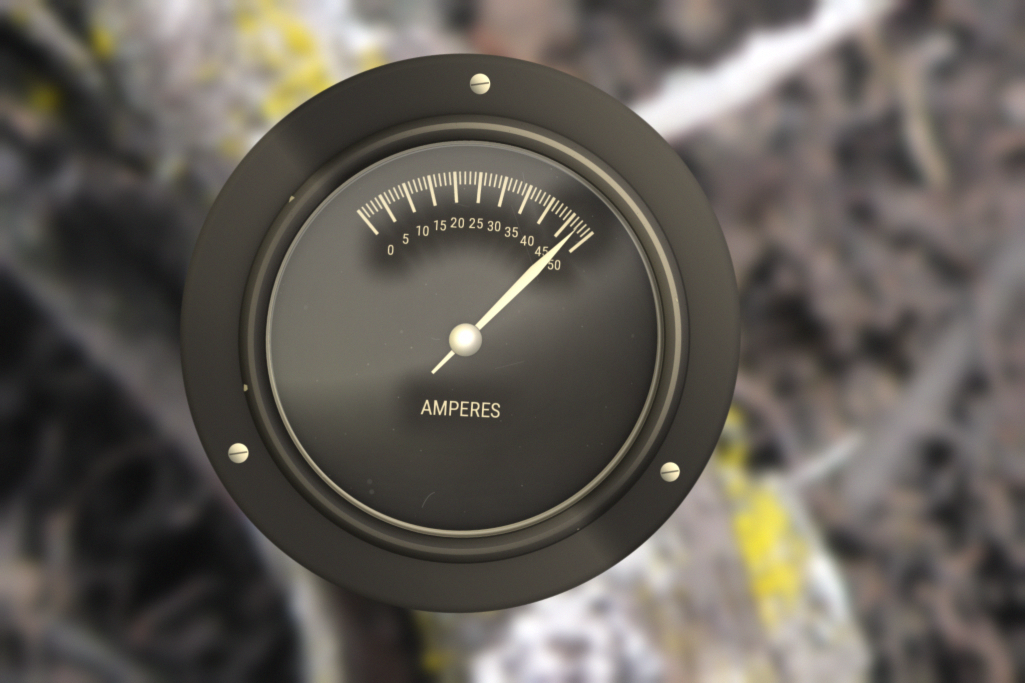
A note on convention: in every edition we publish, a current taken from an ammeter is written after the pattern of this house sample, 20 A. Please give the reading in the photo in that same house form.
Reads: 47 A
